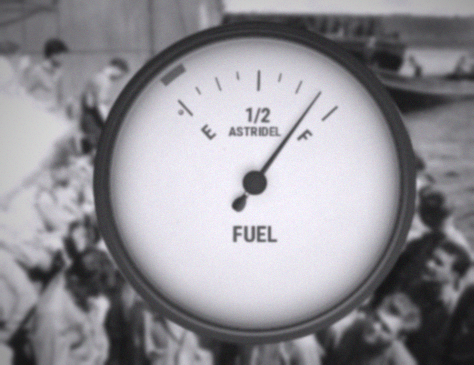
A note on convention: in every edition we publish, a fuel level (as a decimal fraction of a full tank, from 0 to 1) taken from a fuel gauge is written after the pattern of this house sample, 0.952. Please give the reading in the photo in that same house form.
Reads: 0.875
